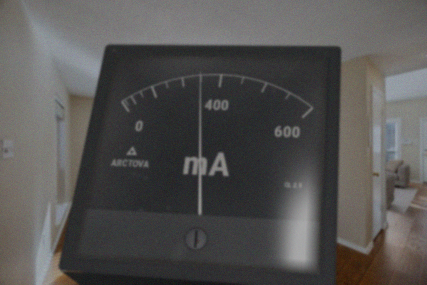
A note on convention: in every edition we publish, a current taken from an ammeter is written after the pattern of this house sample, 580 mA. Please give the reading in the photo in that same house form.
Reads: 350 mA
